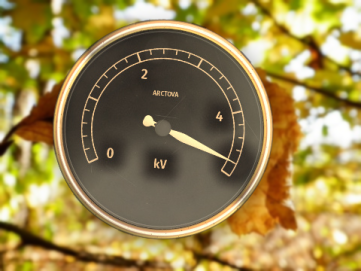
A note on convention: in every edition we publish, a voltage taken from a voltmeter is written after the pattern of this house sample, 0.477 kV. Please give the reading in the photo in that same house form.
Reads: 4.8 kV
